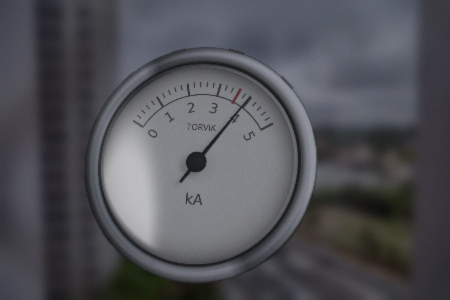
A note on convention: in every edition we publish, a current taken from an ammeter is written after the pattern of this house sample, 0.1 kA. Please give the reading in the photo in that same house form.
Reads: 4 kA
